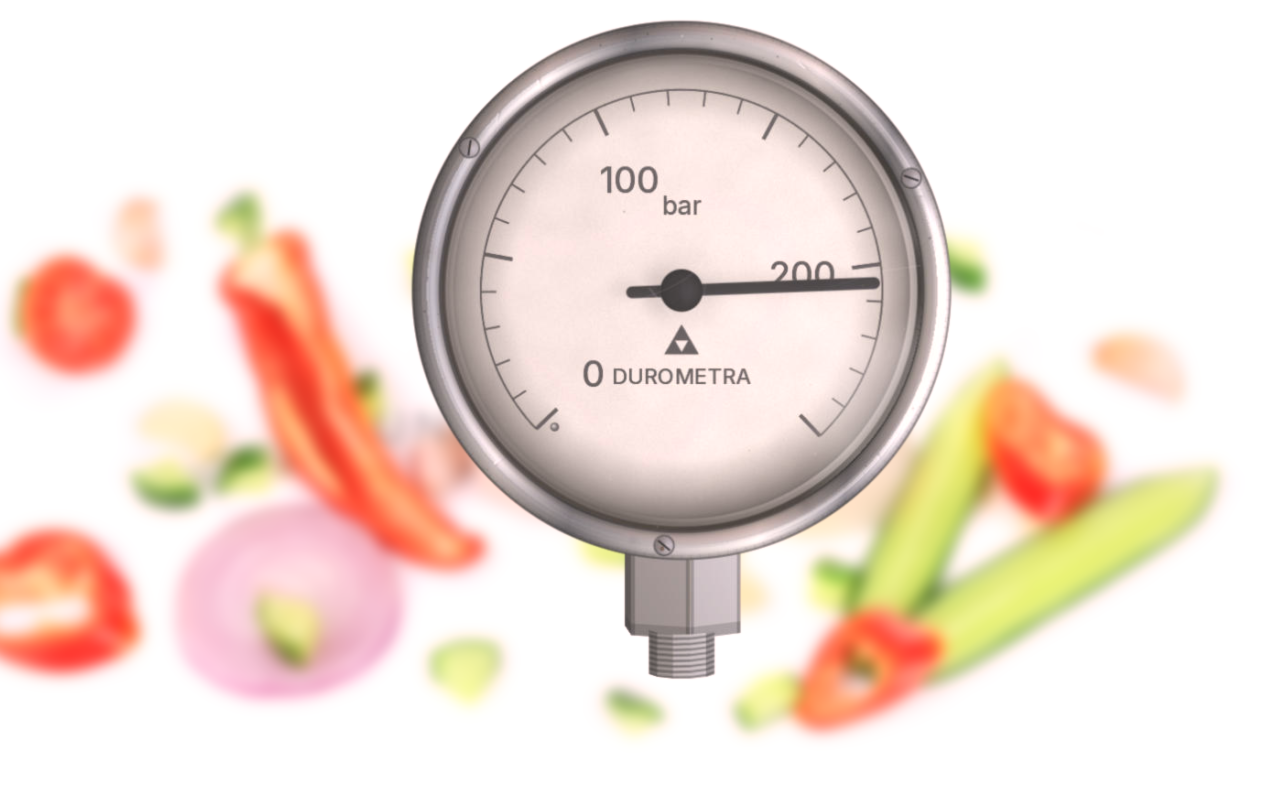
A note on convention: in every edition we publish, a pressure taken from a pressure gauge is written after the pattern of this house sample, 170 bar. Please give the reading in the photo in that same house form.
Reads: 205 bar
